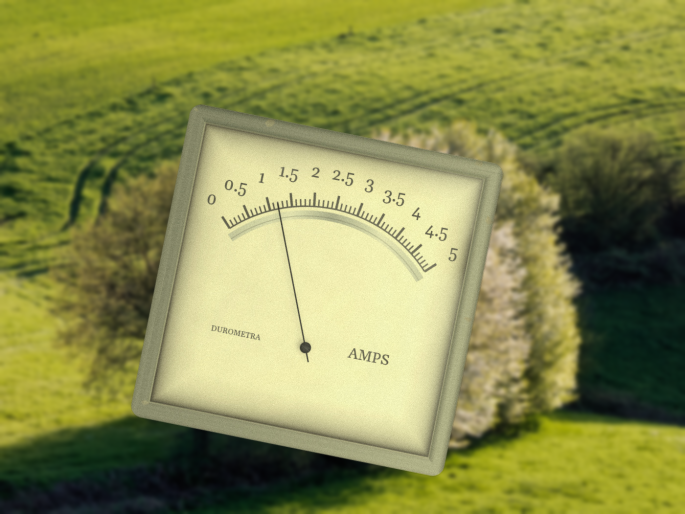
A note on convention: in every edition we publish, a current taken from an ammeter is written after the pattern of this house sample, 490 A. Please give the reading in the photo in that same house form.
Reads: 1.2 A
